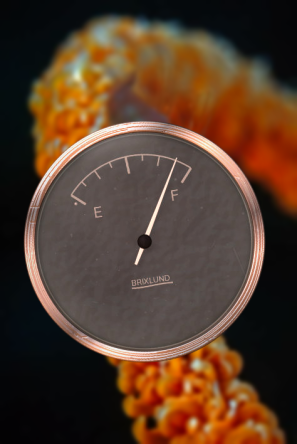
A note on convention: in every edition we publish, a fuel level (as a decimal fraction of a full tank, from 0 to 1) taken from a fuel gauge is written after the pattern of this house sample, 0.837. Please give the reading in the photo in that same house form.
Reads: 0.875
